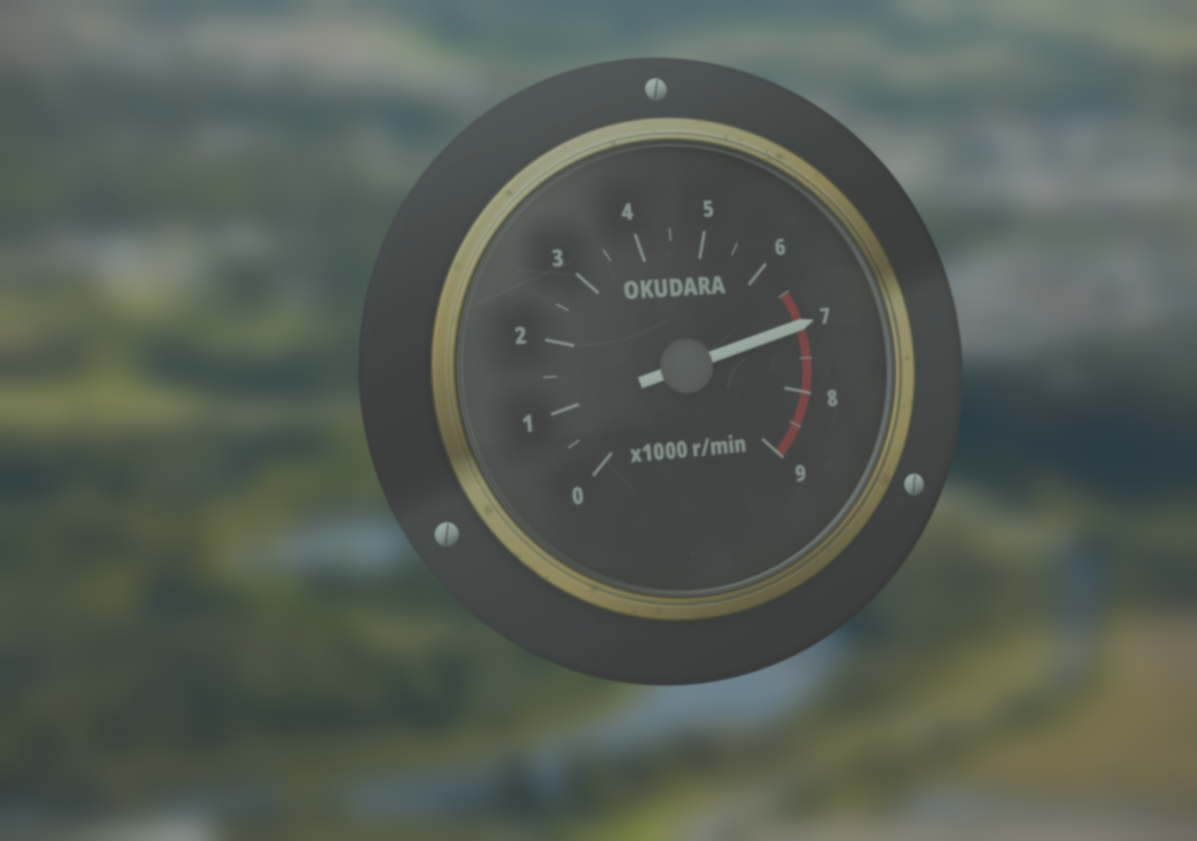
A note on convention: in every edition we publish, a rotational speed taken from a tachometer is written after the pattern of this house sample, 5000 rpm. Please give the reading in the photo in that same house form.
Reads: 7000 rpm
